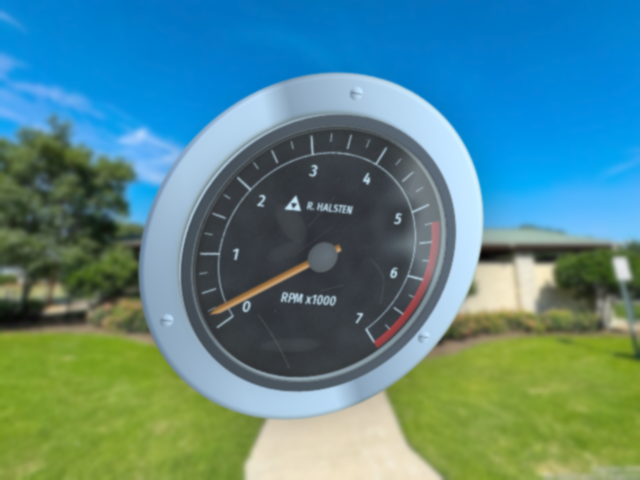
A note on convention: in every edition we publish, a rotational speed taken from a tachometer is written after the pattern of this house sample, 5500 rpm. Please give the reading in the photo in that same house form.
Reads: 250 rpm
